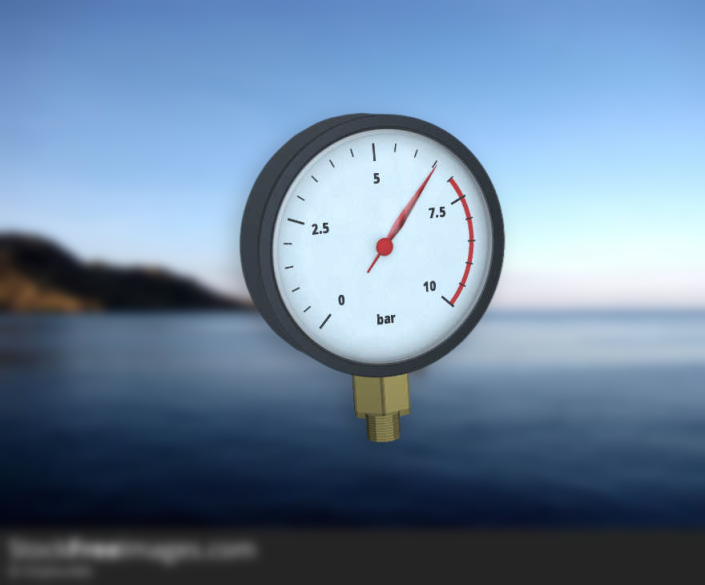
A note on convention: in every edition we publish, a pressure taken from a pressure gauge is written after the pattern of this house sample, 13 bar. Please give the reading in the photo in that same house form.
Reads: 6.5 bar
